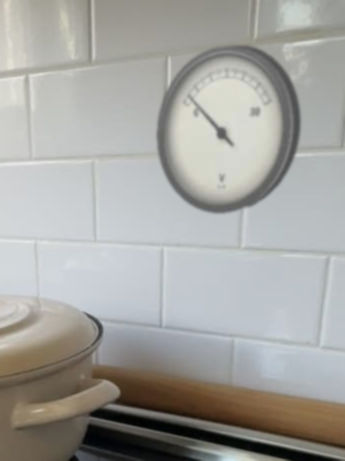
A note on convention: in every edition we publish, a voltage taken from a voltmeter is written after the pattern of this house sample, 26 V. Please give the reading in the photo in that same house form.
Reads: 2.5 V
